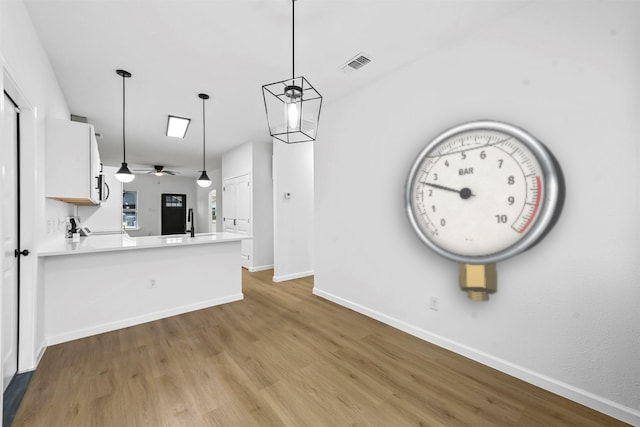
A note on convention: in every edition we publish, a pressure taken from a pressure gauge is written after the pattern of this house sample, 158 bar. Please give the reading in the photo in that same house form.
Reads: 2.5 bar
